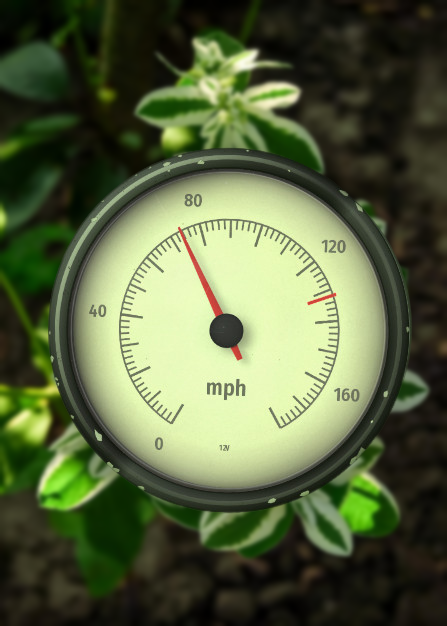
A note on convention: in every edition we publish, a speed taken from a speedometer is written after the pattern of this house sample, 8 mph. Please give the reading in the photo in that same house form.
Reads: 74 mph
